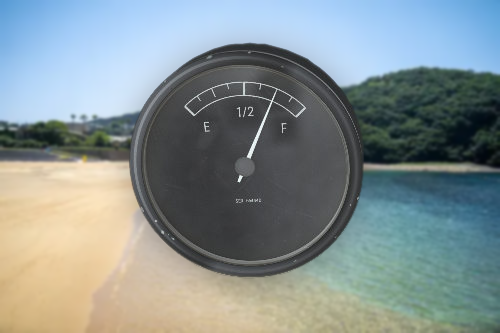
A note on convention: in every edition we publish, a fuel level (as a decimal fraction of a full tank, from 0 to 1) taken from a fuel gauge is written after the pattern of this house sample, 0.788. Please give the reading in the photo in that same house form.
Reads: 0.75
